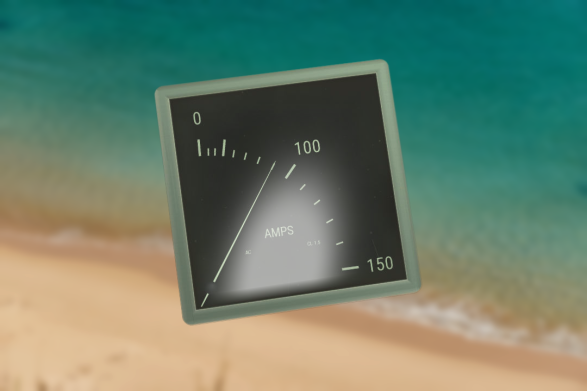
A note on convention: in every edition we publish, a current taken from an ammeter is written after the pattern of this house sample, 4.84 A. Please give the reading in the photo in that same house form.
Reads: 90 A
